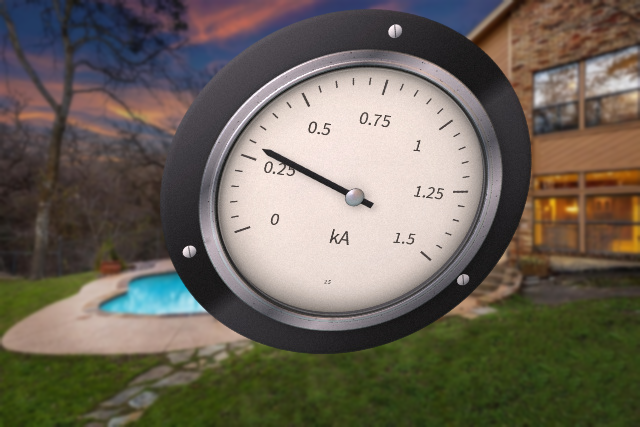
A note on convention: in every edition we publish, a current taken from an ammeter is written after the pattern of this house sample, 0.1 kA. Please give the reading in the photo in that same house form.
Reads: 0.3 kA
